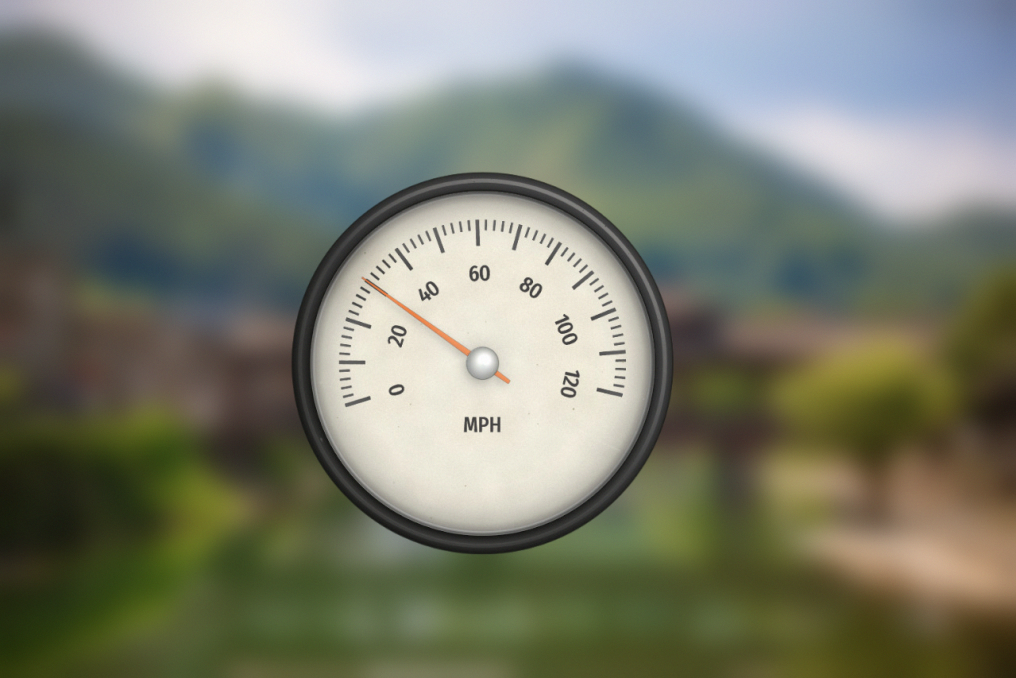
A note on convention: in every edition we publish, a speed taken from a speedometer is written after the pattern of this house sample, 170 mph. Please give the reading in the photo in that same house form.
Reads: 30 mph
